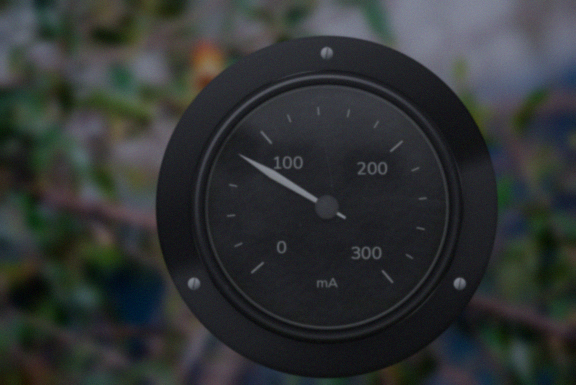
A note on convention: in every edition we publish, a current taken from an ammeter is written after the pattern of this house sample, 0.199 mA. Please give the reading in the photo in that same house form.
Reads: 80 mA
